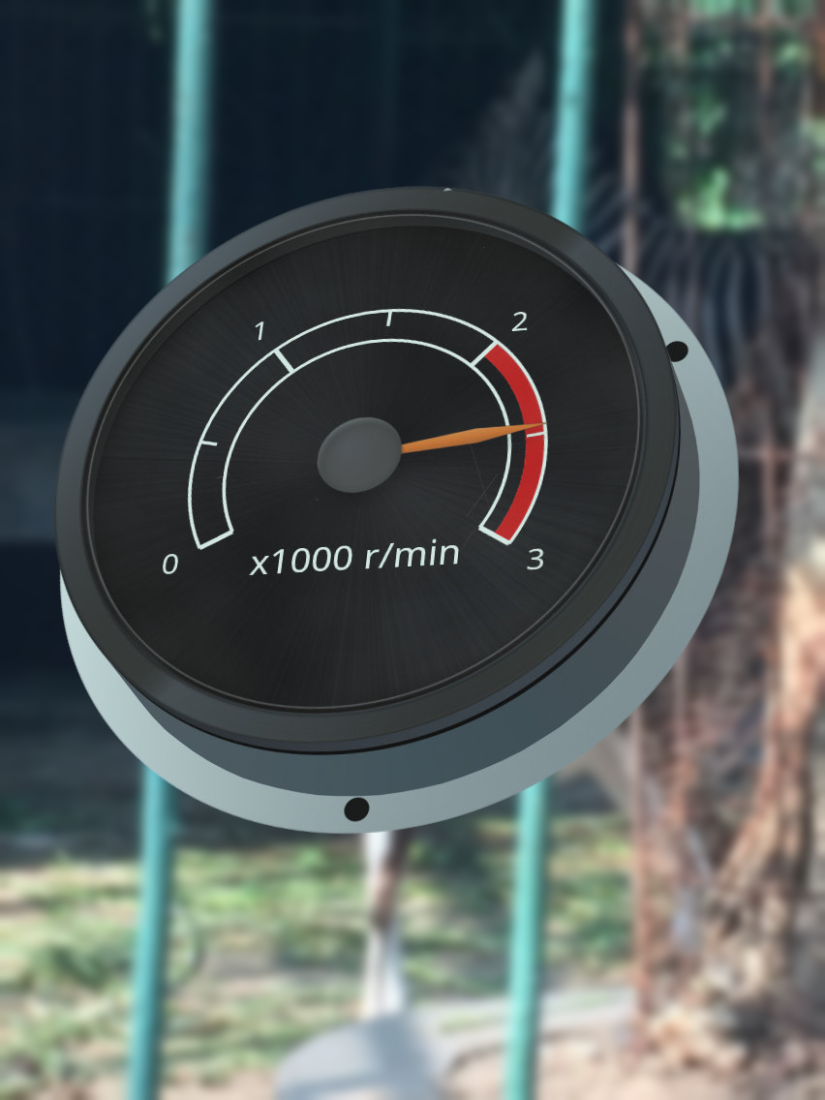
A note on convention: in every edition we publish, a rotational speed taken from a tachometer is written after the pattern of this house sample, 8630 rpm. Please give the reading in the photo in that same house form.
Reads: 2500 rpm
